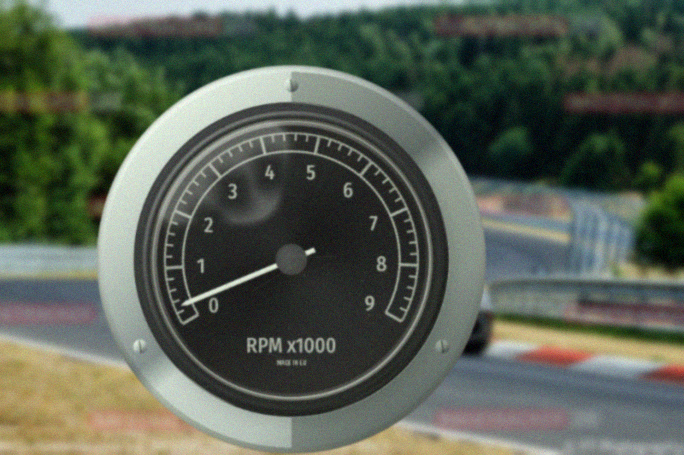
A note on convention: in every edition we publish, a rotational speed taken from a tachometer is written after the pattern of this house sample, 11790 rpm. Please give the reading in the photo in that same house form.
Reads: 300 rpm
